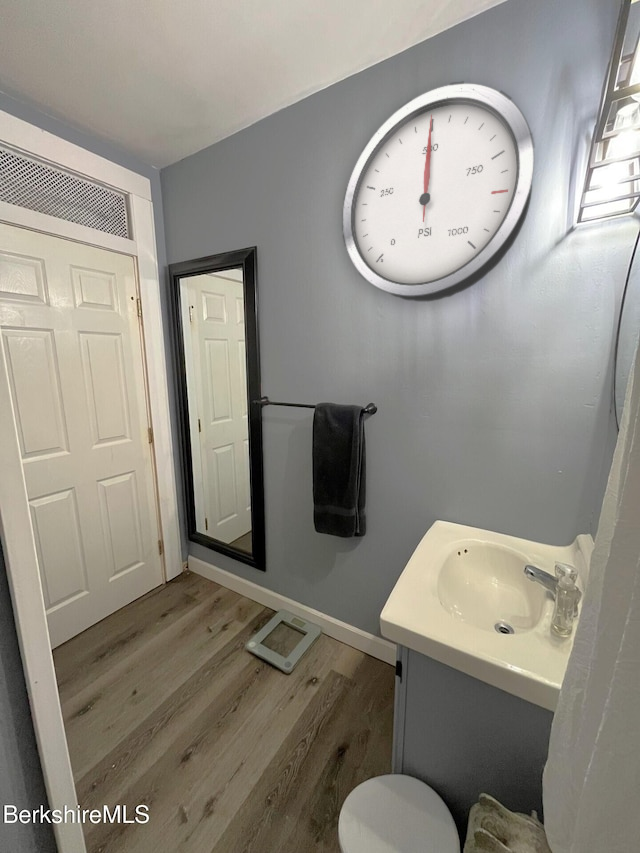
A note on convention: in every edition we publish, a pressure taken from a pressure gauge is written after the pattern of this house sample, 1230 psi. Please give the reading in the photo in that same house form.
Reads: 500 psi
